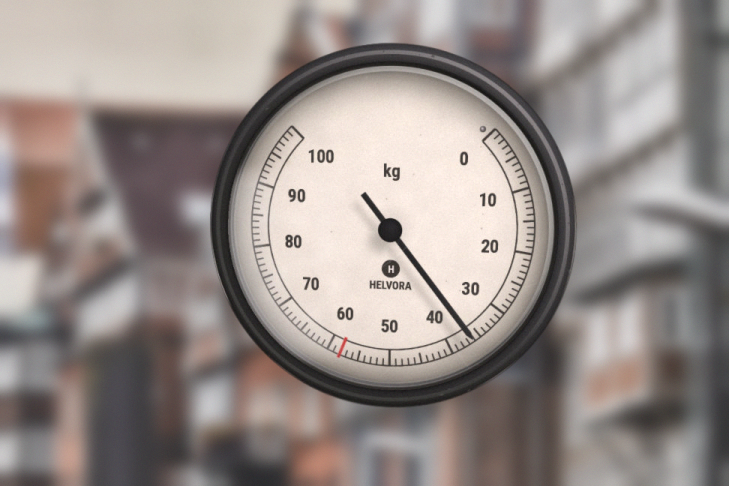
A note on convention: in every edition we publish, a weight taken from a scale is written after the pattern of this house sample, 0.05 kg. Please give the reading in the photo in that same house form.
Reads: 36 kg
